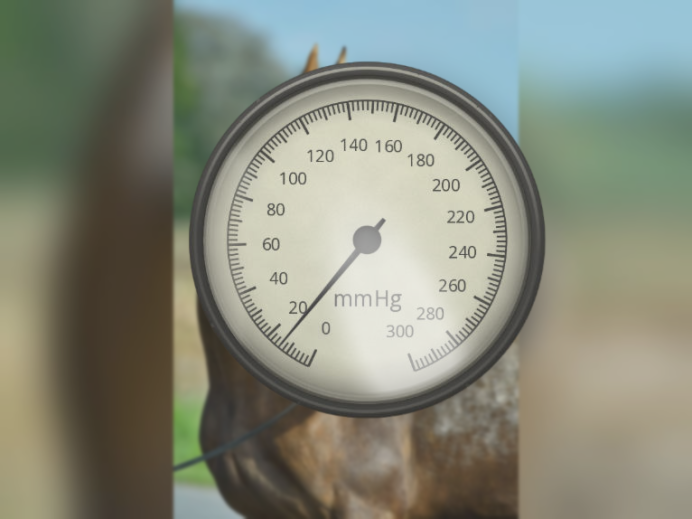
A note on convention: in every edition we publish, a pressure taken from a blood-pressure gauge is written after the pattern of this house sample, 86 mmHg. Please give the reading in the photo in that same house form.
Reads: 14 mmHg
